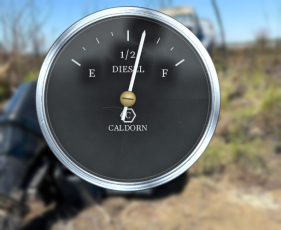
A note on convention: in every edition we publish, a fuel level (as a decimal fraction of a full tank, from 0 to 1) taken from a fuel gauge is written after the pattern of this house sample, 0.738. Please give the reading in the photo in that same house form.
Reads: 0.625
